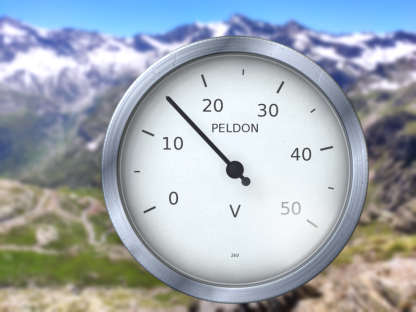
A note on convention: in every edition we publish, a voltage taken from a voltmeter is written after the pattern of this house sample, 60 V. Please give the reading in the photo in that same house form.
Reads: 15 V
